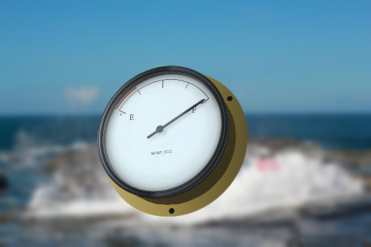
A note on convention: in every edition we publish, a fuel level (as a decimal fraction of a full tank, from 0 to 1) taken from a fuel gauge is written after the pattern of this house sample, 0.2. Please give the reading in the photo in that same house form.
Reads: 1
